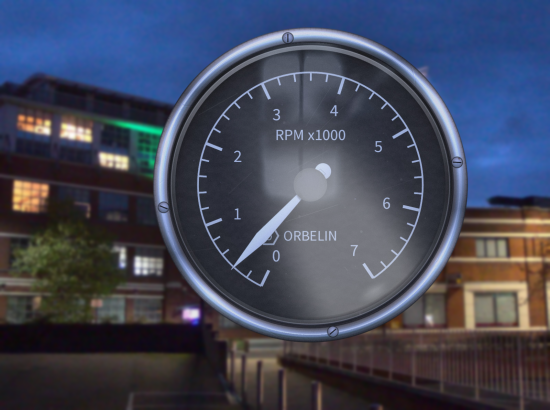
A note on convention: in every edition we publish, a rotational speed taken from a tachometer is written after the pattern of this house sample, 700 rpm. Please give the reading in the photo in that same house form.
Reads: 400 rpm
